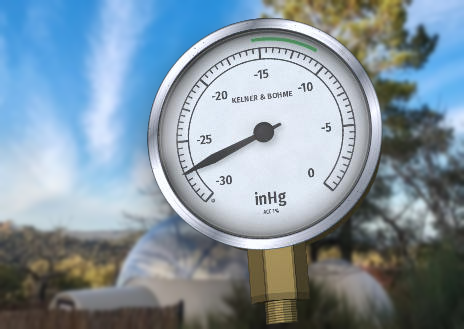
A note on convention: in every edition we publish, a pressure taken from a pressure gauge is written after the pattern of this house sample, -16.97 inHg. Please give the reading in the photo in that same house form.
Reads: -27.5 inHg
